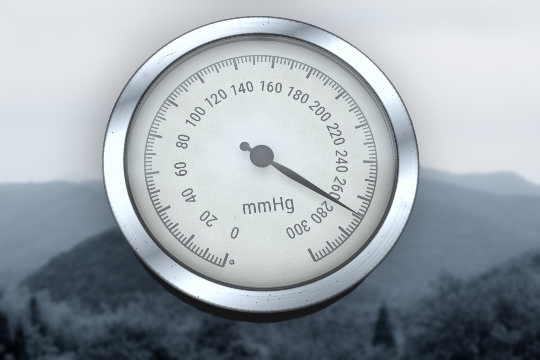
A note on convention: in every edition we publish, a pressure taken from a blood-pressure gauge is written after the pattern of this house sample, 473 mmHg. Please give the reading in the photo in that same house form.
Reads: 270 mmHg
